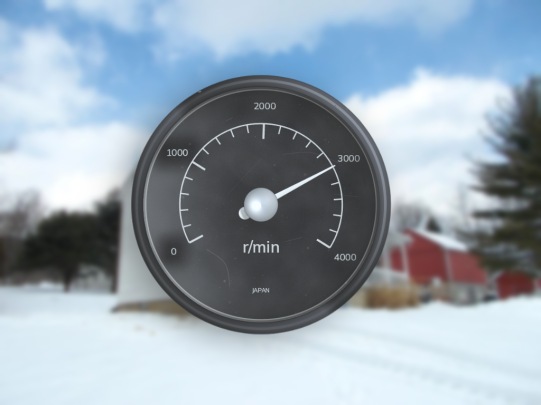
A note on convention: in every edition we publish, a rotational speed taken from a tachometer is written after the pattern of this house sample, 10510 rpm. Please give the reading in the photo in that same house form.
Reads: 3000 rpm
